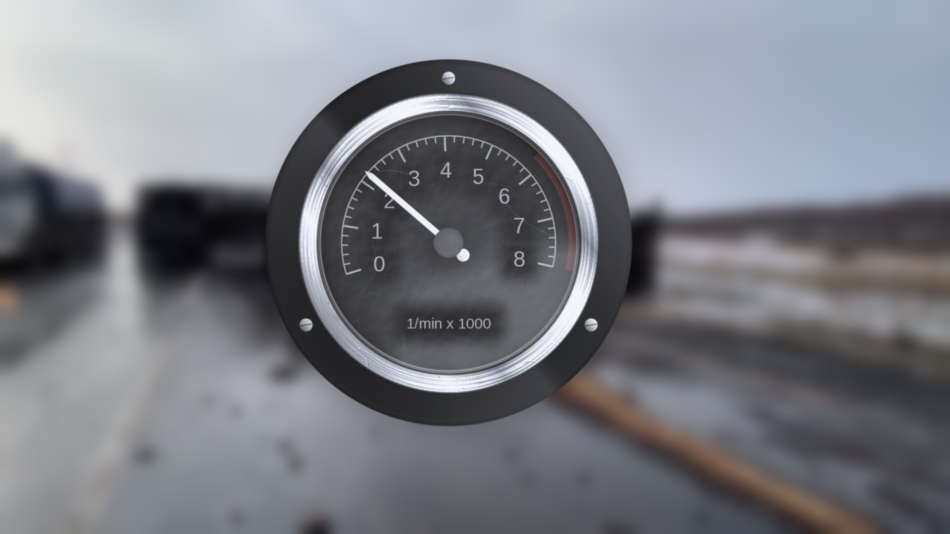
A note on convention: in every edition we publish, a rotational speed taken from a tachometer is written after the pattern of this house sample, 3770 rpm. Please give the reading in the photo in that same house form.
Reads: 2200 rpm
